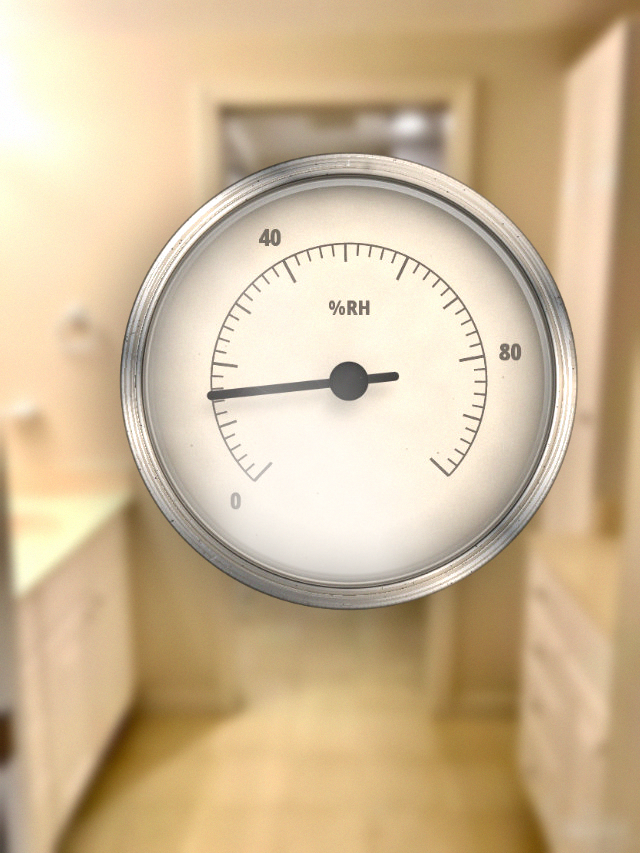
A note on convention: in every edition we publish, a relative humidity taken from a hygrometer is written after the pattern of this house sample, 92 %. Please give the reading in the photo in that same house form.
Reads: 15 %
